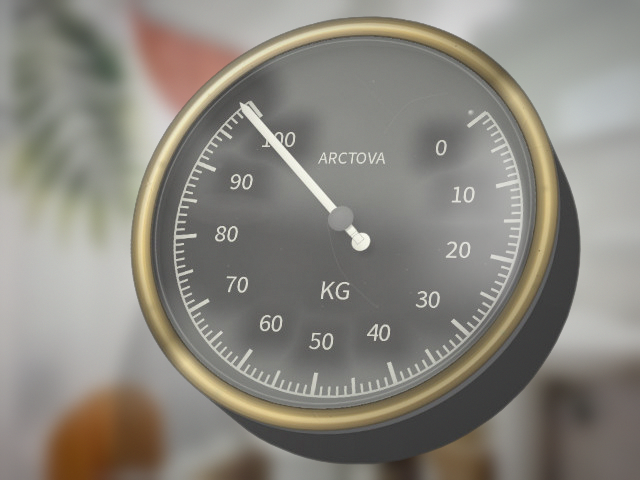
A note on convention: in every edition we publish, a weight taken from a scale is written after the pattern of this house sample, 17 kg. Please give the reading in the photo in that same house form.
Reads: 99 kg
